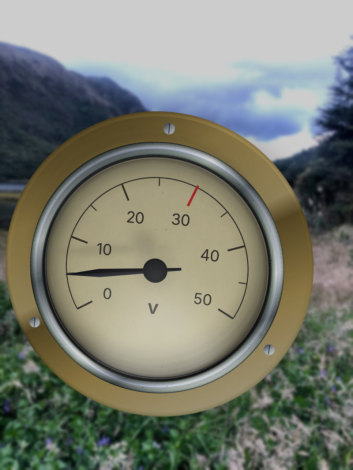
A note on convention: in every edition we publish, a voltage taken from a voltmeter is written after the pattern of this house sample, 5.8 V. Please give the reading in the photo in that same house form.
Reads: 5 V
